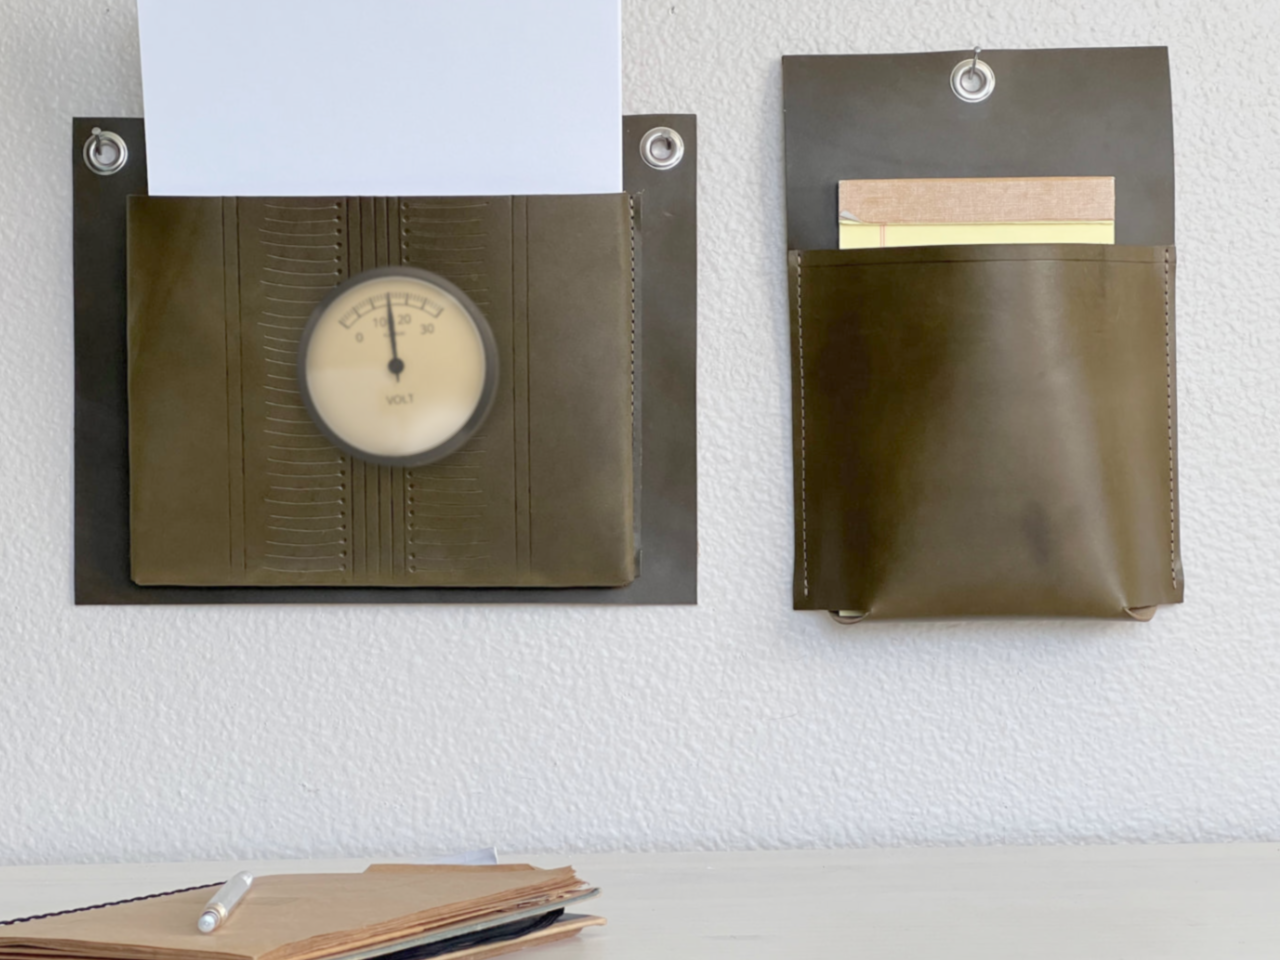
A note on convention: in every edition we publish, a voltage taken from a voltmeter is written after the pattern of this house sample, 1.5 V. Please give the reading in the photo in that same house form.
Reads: 15 V
